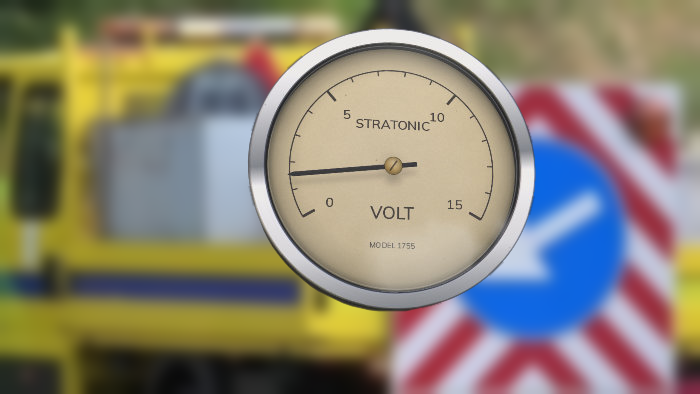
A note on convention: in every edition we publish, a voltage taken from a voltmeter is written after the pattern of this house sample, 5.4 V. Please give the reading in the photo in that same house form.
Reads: 1.5 V
